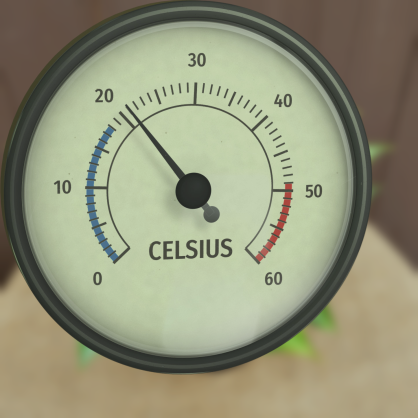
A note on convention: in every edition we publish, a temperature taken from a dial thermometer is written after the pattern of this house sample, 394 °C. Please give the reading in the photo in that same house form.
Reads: 21 °C
